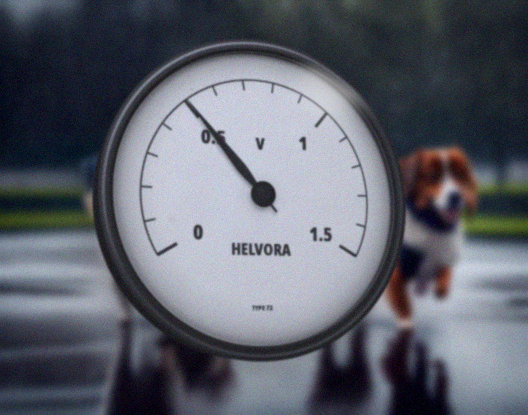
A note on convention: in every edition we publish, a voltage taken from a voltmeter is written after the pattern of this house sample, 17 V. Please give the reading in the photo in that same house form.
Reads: 0.5 V
